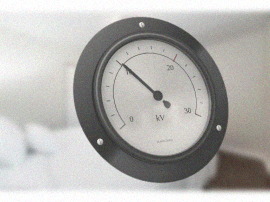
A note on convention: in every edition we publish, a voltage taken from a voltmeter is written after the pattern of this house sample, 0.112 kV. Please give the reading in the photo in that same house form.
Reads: 10 kV
